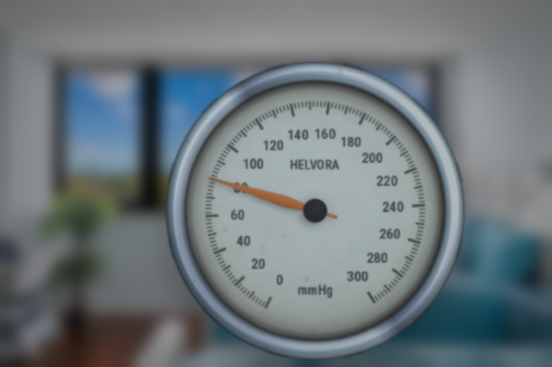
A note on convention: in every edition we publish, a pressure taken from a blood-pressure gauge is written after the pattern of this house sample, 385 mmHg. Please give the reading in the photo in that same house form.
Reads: 80 mmHg
